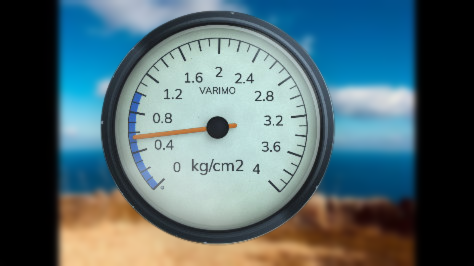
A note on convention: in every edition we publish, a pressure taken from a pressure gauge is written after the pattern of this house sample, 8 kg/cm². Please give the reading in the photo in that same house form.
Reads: 0.55 kg/cm²
